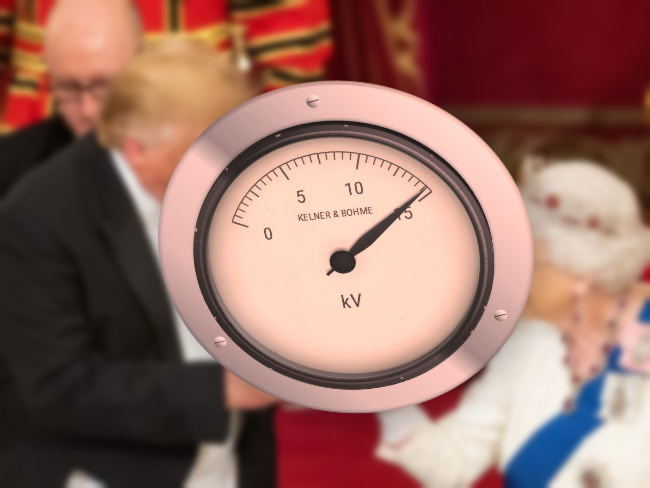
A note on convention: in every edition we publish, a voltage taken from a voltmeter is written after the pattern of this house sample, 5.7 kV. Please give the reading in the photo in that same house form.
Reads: 14.5 kV
